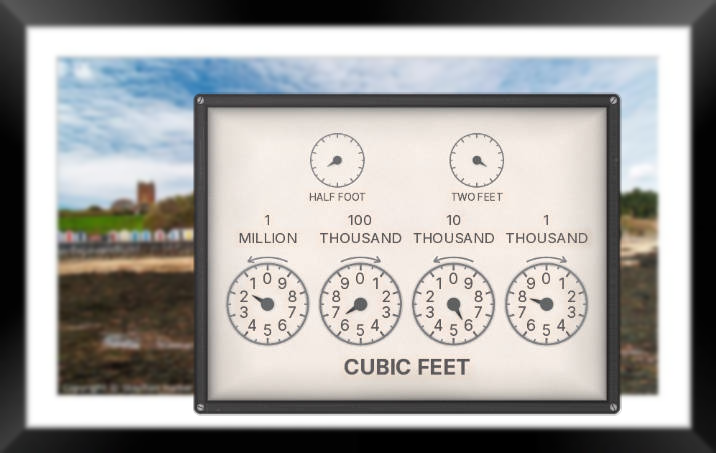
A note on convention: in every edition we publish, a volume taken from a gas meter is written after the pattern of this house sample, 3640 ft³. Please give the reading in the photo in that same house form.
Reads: 165800 ft³
